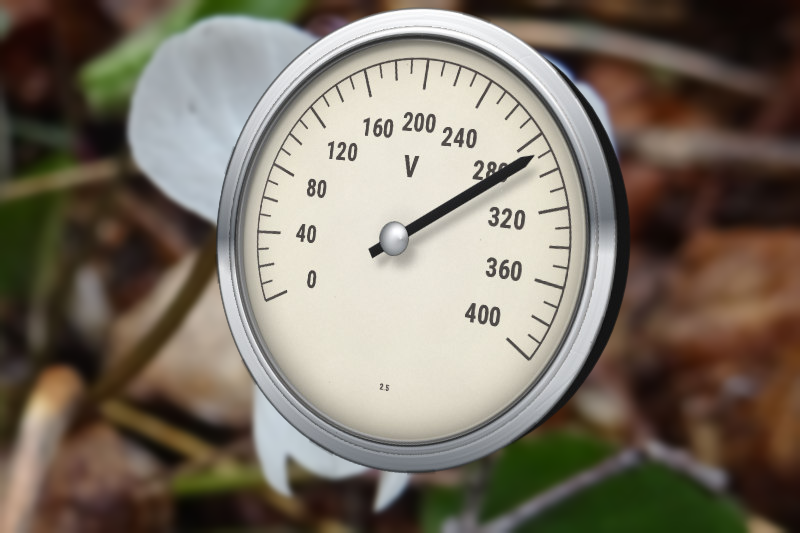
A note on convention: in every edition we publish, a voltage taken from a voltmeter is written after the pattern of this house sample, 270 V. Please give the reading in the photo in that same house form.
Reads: 290 V
